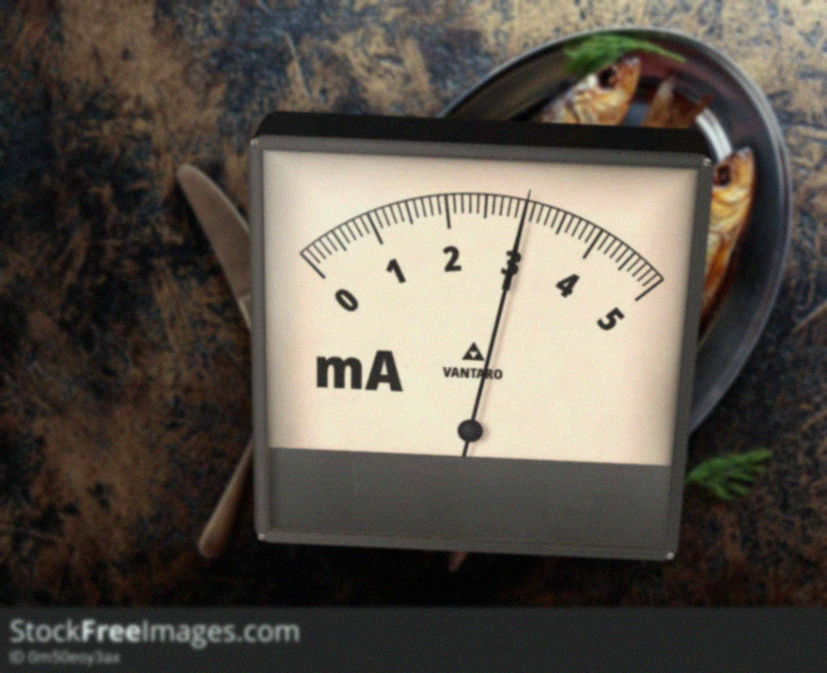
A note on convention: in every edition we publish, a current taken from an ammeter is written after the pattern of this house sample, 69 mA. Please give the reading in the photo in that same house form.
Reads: 3 mA
